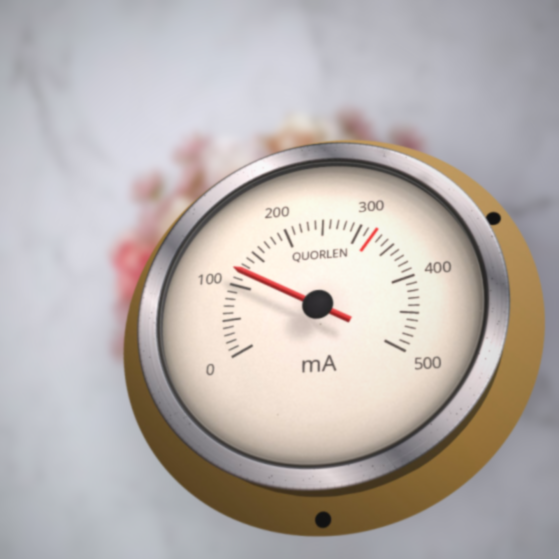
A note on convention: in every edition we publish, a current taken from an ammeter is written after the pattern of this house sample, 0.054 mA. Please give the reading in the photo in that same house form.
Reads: 120 mA
